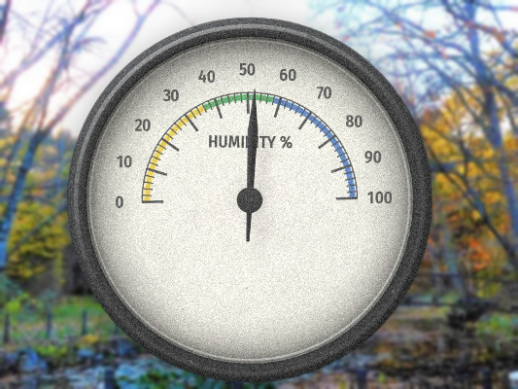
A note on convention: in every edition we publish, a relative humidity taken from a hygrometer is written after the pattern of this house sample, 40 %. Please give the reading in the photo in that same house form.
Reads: 52 %
